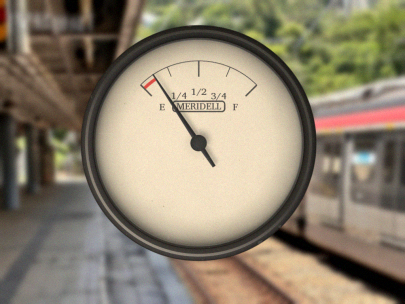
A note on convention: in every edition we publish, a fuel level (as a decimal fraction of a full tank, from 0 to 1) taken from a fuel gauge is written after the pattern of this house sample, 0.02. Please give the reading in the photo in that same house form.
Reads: 0.125
